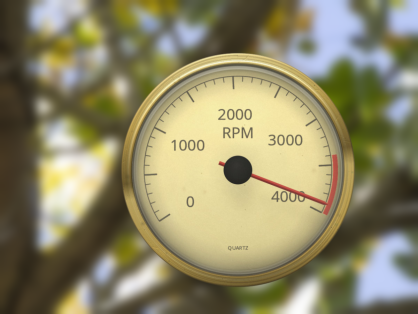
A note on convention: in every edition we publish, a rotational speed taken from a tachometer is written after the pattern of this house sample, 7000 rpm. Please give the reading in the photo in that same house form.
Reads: 3900 rpm
